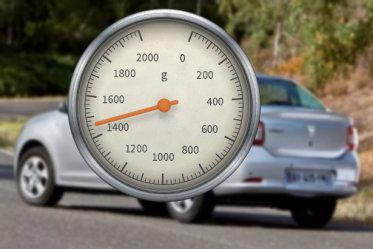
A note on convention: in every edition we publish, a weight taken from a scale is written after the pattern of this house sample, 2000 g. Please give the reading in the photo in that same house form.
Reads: 1460 g
